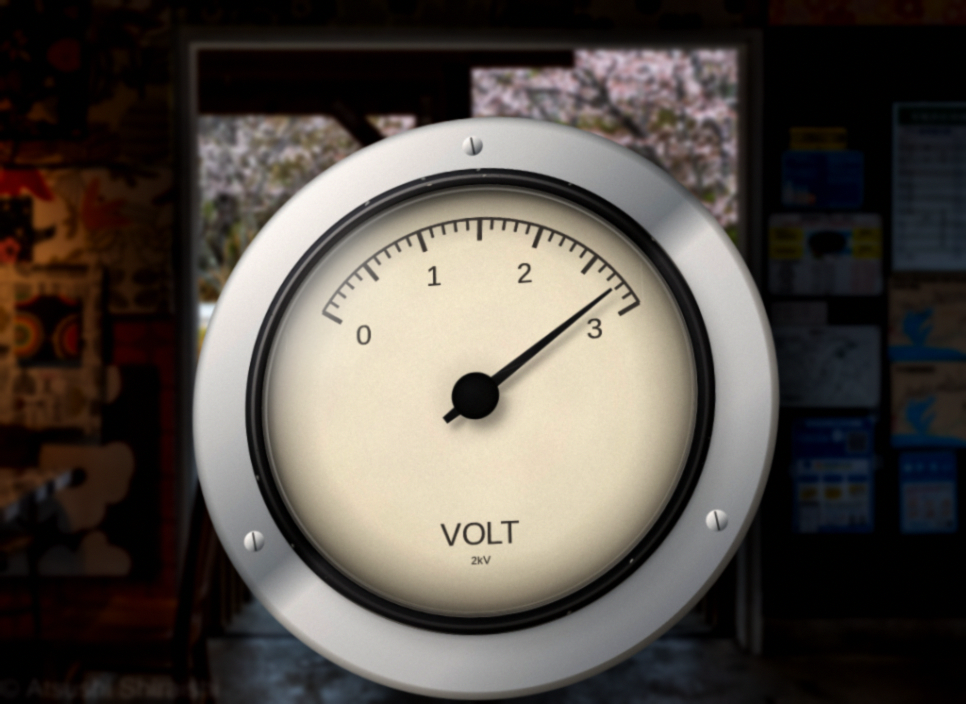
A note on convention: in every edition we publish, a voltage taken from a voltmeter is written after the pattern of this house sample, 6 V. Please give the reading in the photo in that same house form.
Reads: 2.8 V
